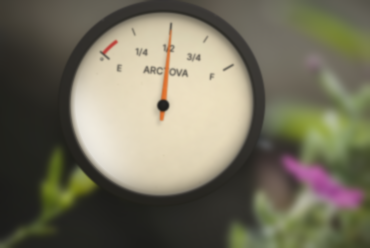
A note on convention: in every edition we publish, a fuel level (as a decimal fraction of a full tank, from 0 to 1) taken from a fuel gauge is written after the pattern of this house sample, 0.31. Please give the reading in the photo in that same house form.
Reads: 0.5
